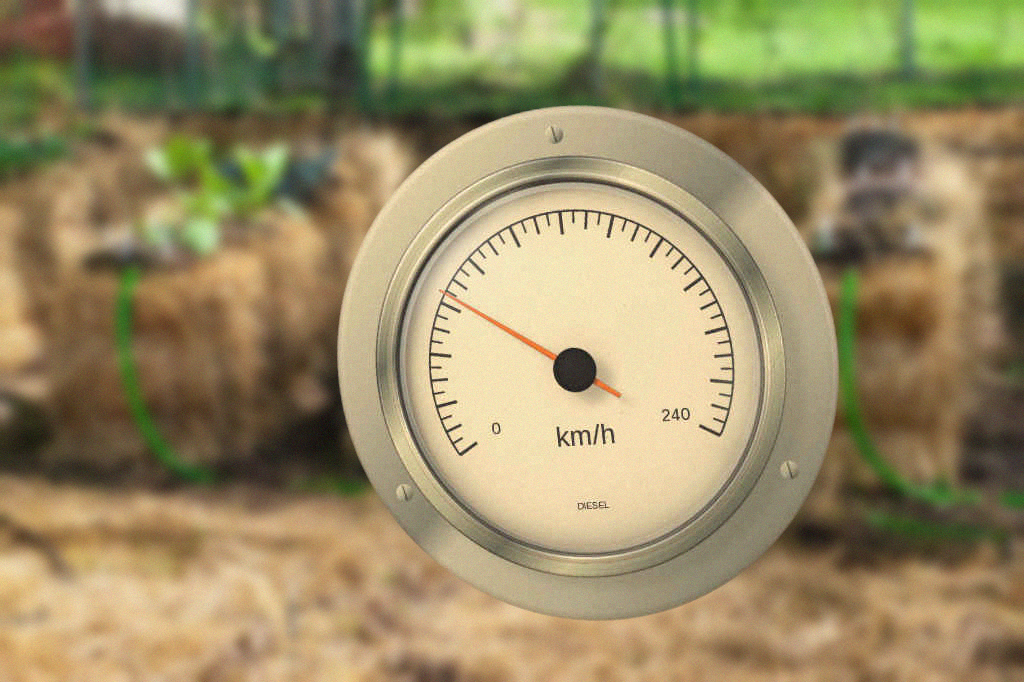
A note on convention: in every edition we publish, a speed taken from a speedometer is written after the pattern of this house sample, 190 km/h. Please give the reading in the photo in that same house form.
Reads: 65 km/h
